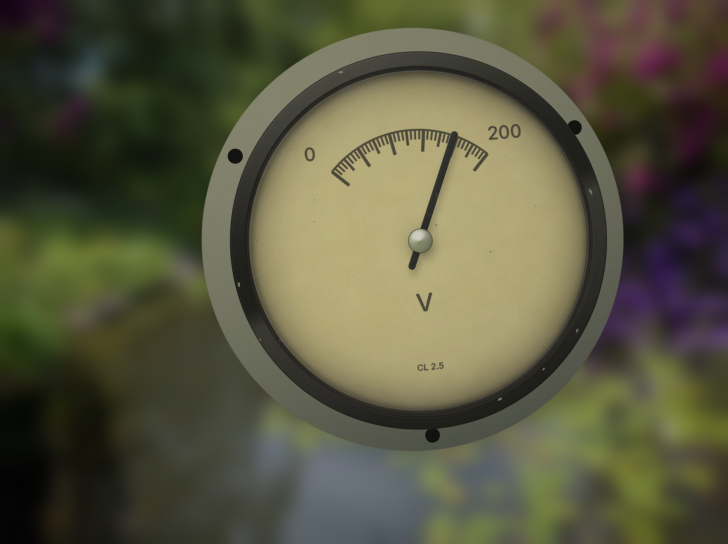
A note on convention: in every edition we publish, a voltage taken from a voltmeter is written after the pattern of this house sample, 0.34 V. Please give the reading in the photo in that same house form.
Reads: 155 V
